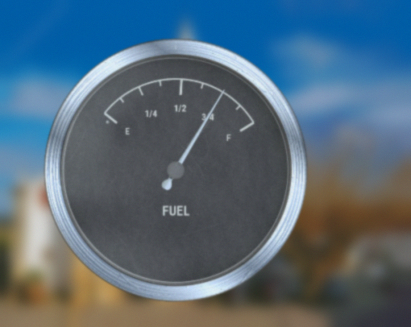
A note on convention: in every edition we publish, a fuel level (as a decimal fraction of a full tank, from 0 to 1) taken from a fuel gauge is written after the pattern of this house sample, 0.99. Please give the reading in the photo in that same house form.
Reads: 0.75
